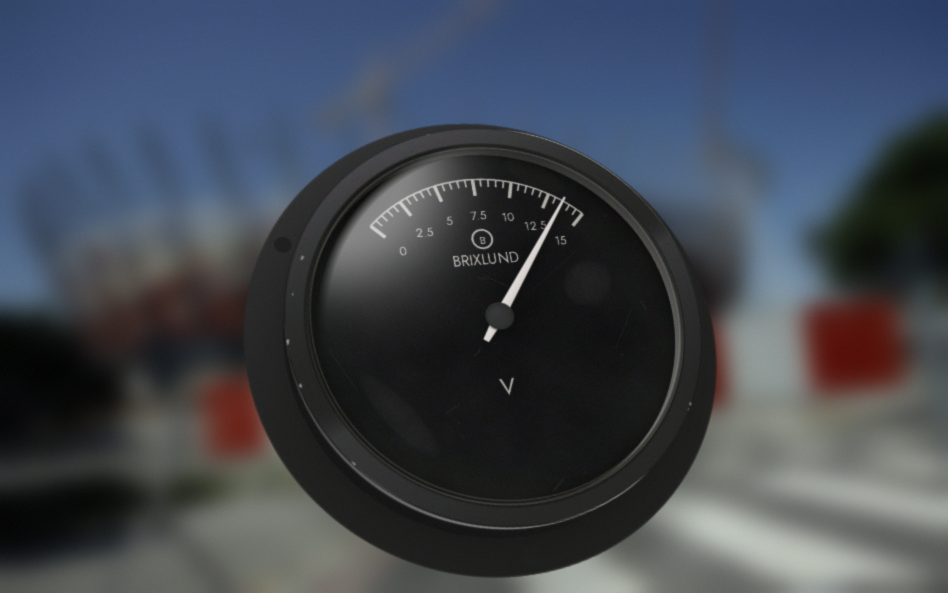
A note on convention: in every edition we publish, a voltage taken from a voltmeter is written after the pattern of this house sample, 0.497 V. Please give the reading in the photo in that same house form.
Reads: 13.5 V
